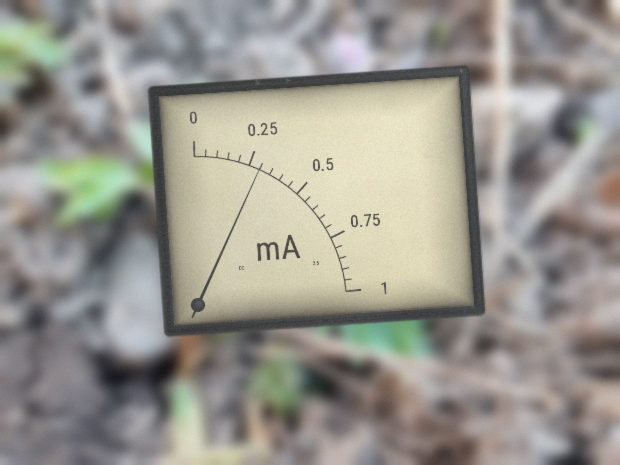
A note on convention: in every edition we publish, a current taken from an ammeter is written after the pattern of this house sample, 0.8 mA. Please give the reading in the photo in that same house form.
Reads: 0.3 mA
